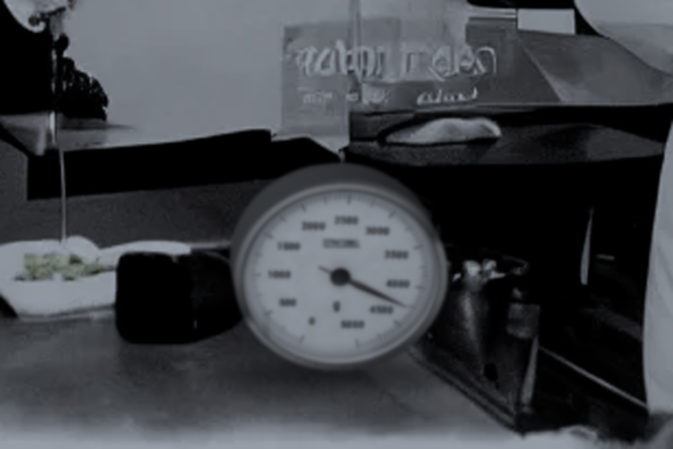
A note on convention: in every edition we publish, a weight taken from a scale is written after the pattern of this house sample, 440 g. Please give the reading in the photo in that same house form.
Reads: 4250 g
